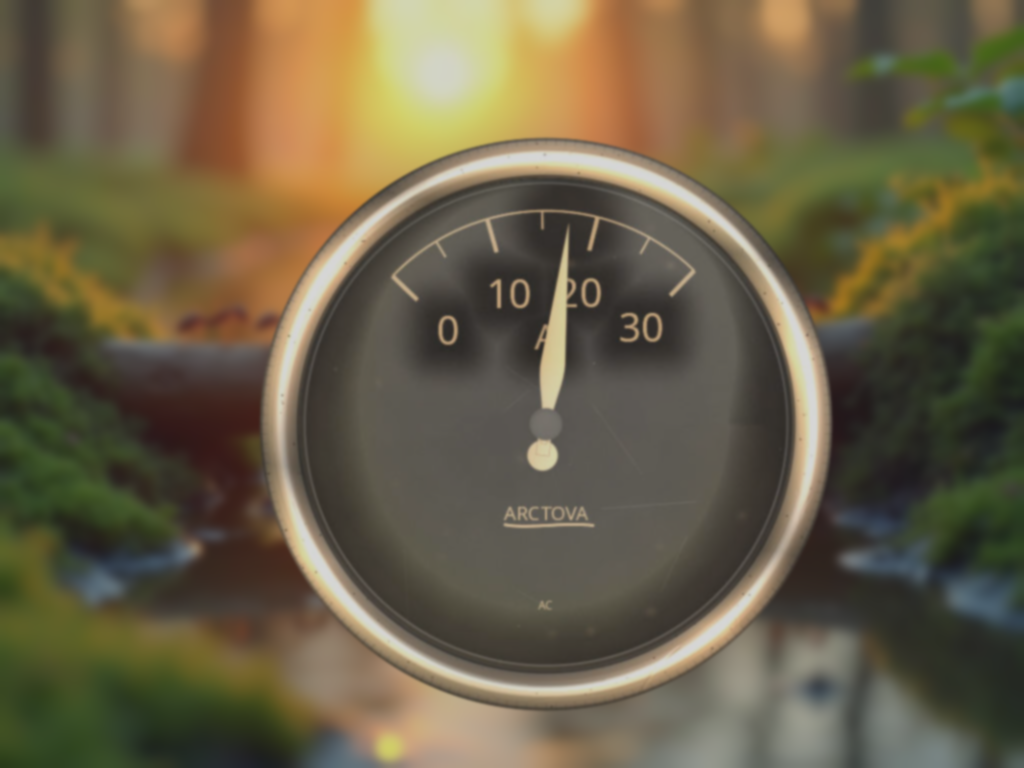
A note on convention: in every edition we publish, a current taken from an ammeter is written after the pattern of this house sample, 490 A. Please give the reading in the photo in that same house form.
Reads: 17.5 A
